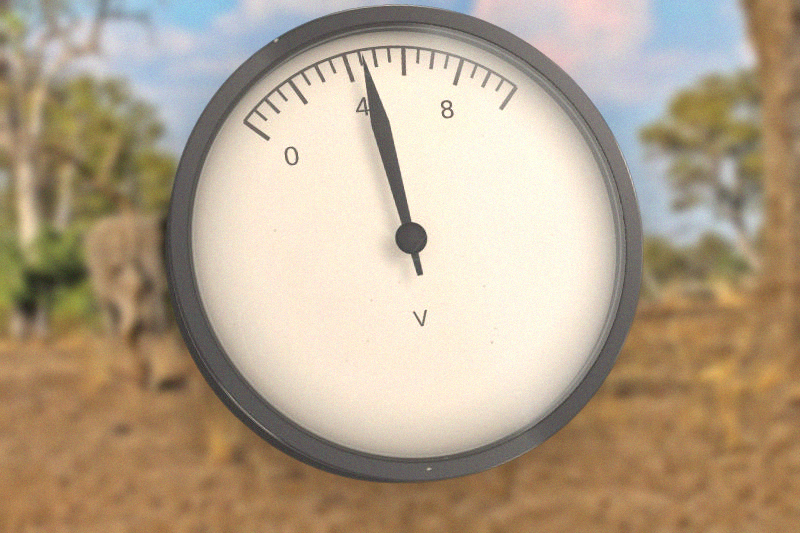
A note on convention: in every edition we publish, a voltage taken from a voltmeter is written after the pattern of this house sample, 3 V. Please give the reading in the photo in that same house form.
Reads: 4.5 V
